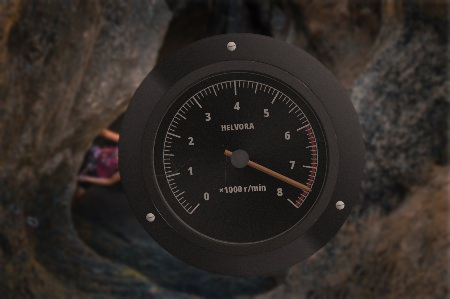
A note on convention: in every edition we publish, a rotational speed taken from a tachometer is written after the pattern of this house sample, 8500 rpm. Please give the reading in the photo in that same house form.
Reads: 7500 rpm
